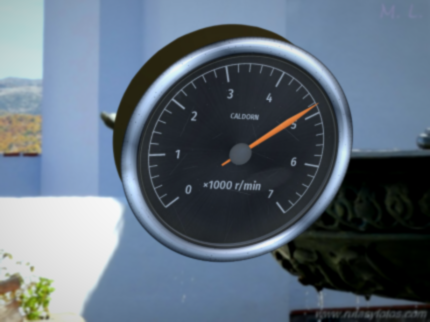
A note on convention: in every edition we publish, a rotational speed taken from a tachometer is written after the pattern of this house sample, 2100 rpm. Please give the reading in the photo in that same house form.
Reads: 4800 rpm
